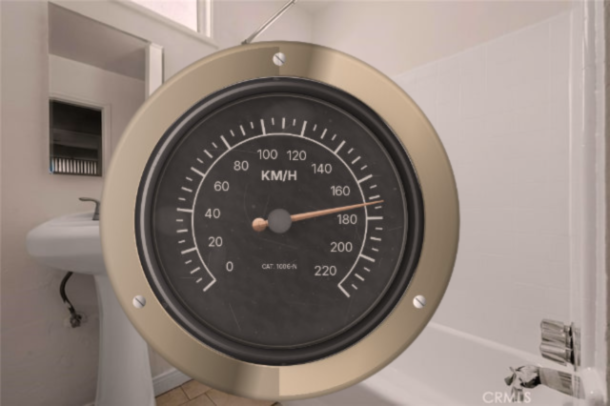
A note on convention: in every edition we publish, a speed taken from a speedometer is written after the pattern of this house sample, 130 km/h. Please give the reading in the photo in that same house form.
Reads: 172.5 km/h
